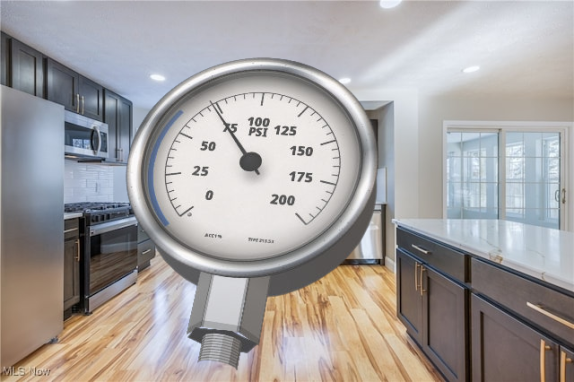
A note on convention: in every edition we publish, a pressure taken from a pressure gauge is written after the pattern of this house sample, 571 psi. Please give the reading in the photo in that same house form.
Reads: 72.5 psi
